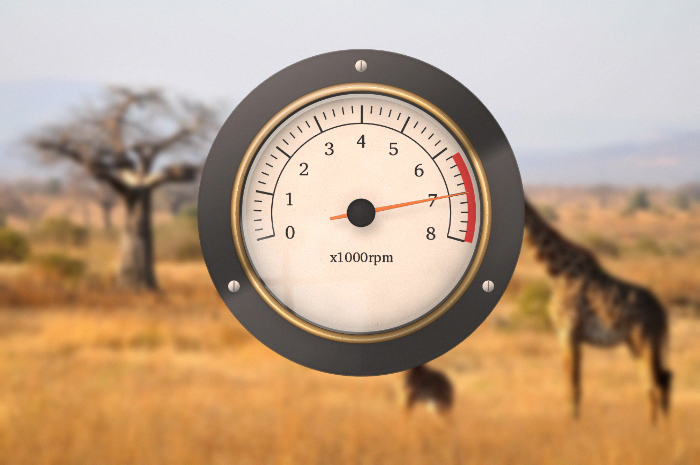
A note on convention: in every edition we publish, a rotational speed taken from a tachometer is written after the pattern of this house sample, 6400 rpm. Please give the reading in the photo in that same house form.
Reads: 7000 rpm
